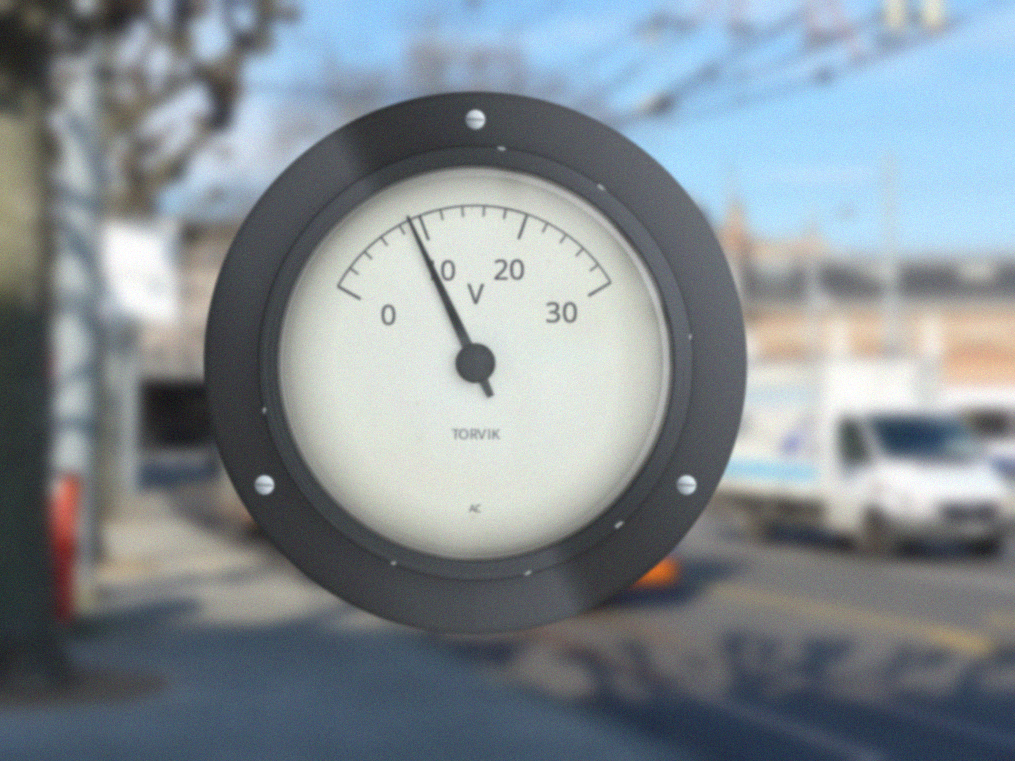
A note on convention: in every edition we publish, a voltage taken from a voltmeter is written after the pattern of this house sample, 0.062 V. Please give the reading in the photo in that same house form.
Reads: 9 V
